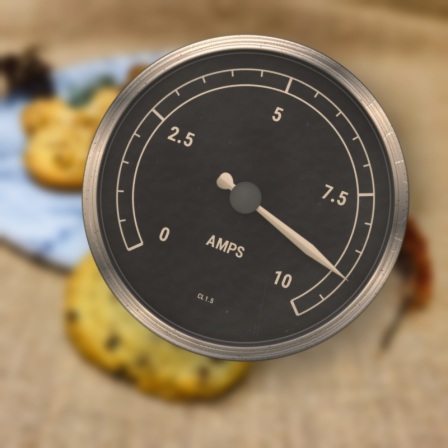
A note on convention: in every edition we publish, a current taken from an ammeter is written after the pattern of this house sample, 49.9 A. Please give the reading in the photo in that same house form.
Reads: 9 A
